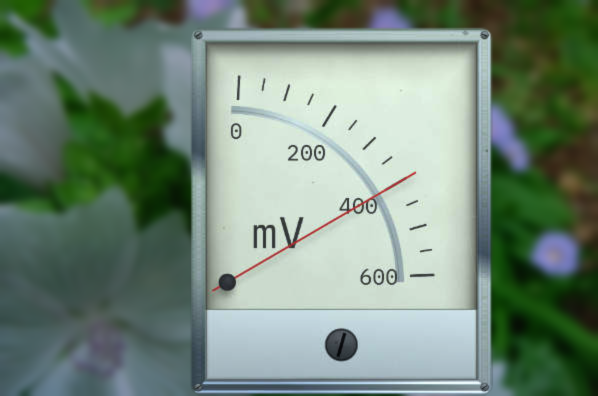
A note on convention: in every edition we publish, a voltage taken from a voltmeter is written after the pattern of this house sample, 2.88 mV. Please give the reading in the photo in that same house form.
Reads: 400 mV
